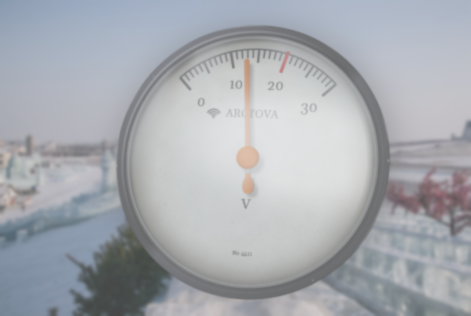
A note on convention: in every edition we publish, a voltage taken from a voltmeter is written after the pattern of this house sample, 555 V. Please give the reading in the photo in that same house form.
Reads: 13 V
